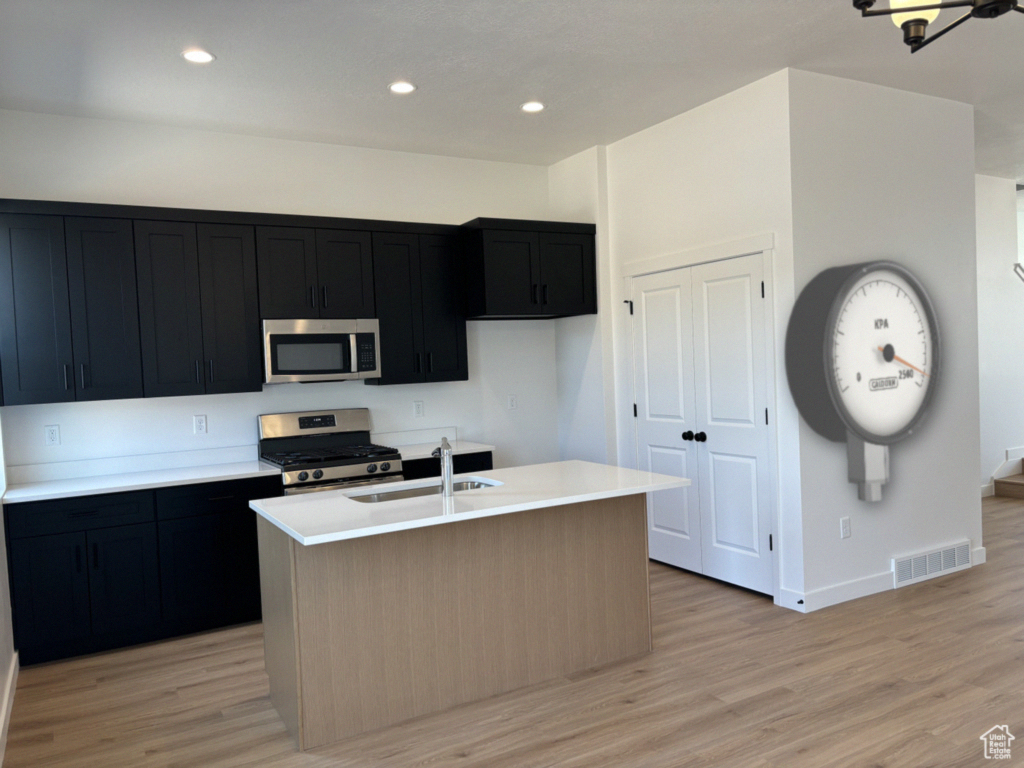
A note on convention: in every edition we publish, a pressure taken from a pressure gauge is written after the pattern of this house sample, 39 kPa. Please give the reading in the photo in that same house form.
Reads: 2400 kPa
